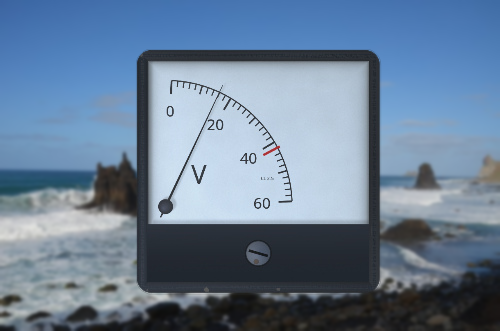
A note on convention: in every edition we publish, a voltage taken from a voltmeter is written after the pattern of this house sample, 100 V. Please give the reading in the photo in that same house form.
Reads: 16 V
